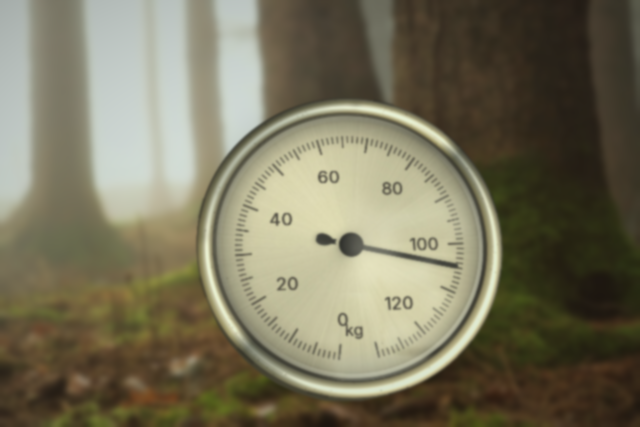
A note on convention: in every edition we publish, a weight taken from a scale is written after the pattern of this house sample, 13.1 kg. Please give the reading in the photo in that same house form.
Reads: 105 kg
